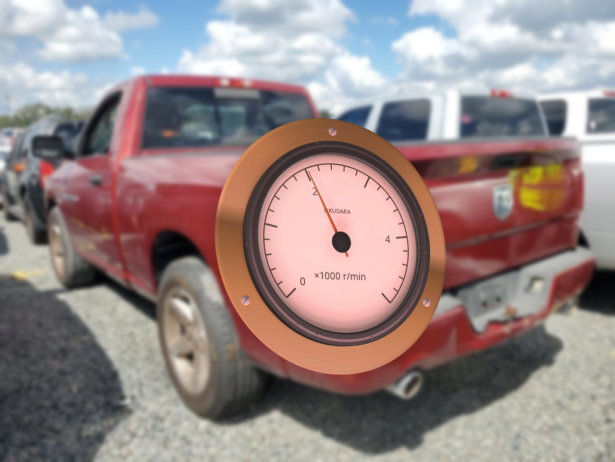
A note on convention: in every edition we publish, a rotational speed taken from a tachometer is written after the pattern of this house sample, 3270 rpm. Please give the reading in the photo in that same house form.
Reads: 2000 rpm
